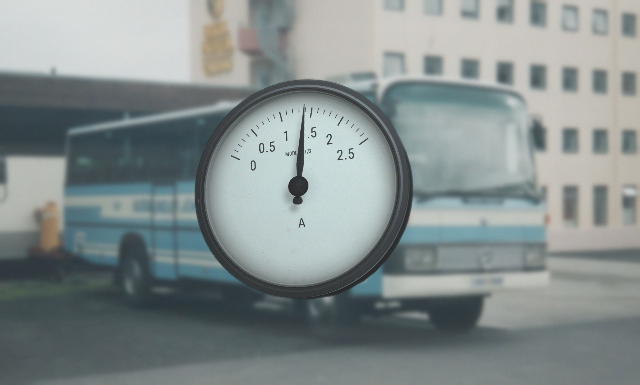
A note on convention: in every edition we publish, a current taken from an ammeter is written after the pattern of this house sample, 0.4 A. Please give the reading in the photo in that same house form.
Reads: 1.4 A
